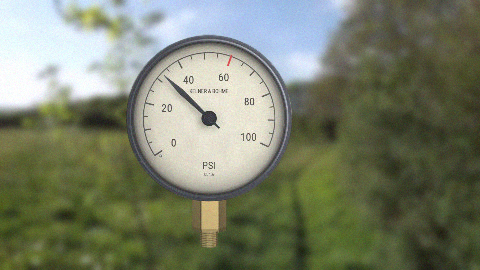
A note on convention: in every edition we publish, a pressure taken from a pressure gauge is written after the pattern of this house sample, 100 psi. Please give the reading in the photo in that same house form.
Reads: 32.5 psi
